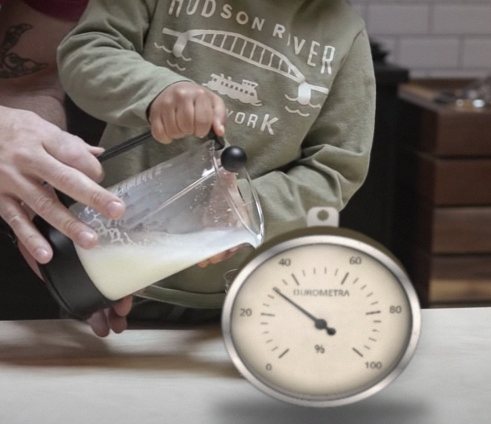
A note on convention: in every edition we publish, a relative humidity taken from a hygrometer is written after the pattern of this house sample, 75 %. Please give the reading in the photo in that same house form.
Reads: 32 %
